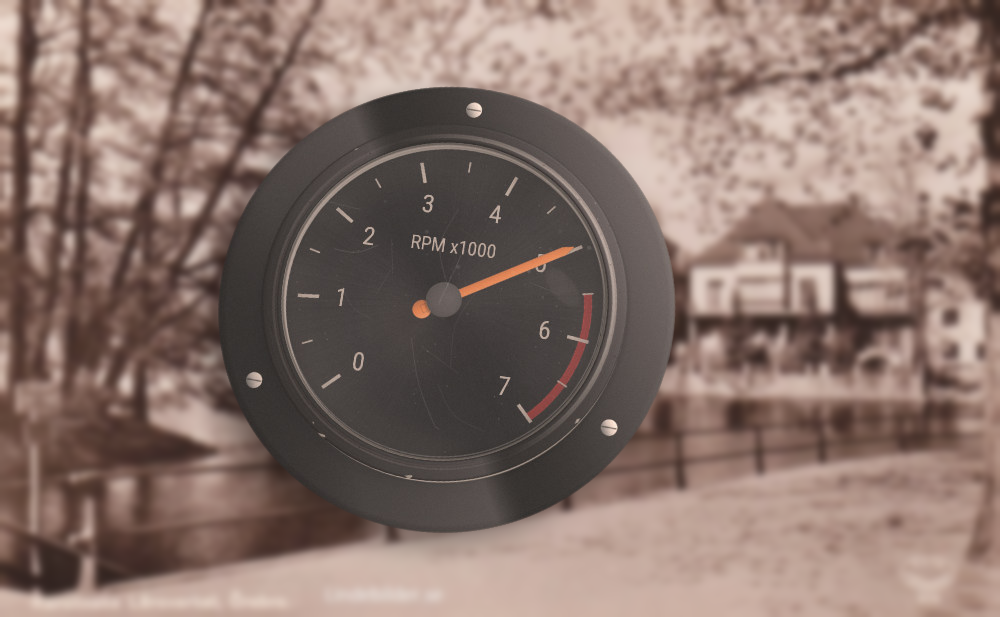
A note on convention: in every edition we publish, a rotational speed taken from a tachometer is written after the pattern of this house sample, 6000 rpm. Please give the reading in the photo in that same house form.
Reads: 5000 rpm
